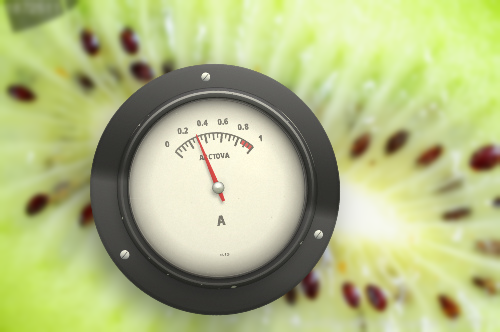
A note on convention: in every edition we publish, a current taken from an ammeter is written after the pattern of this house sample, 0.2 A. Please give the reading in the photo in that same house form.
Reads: 0.3 A
